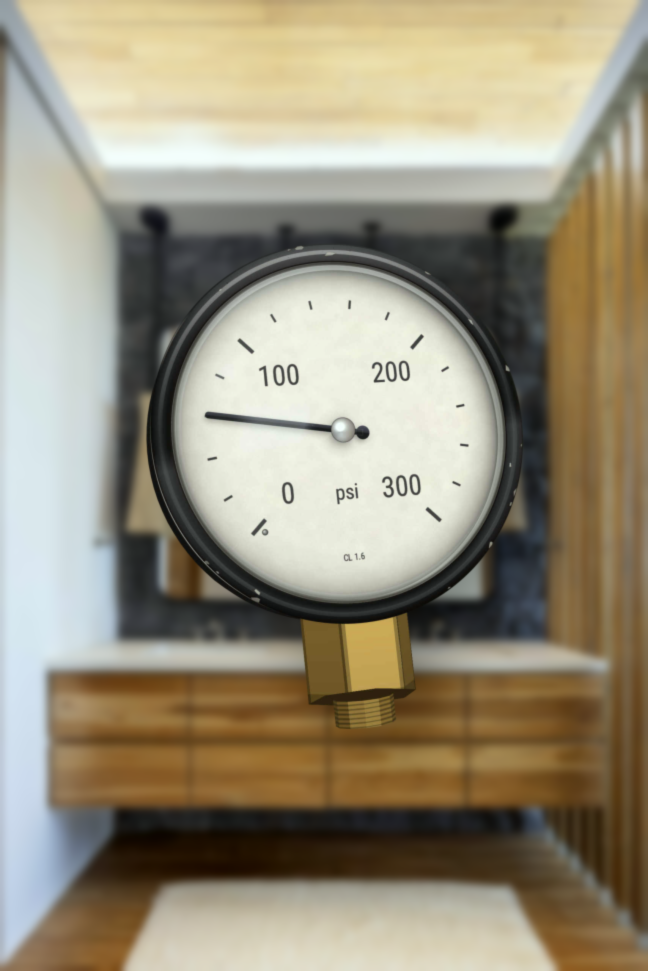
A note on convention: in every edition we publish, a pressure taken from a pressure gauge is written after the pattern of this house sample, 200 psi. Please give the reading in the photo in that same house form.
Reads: 60 psi
